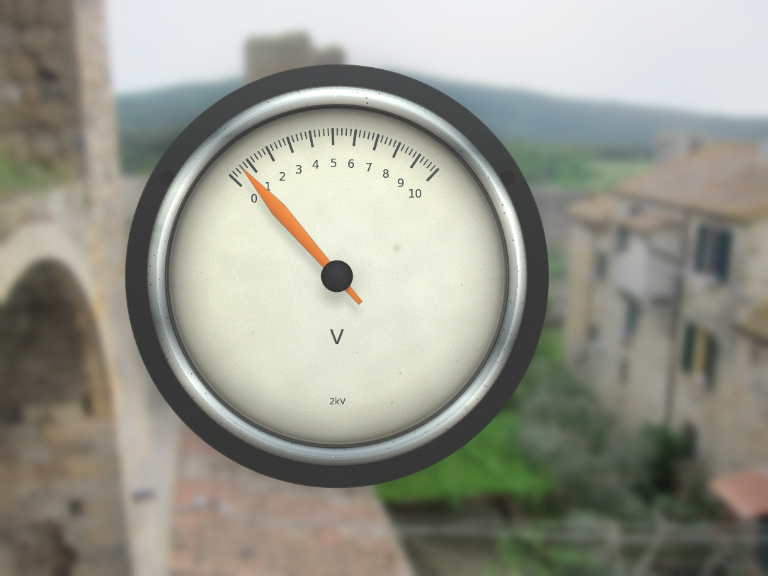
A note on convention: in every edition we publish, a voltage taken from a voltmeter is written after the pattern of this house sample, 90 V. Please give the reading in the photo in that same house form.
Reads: 0.6 V
